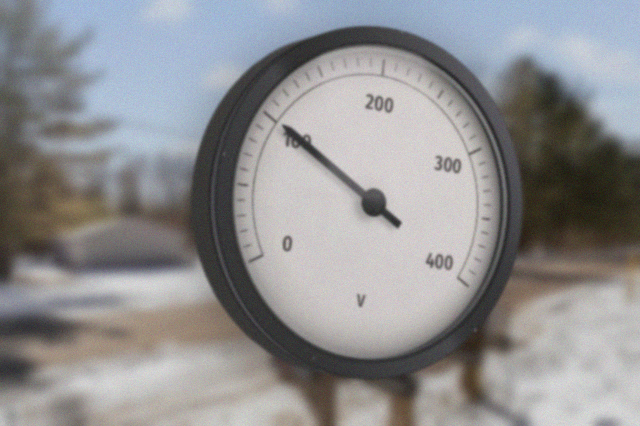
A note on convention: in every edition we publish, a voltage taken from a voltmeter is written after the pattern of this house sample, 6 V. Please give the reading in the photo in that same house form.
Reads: 100 V
